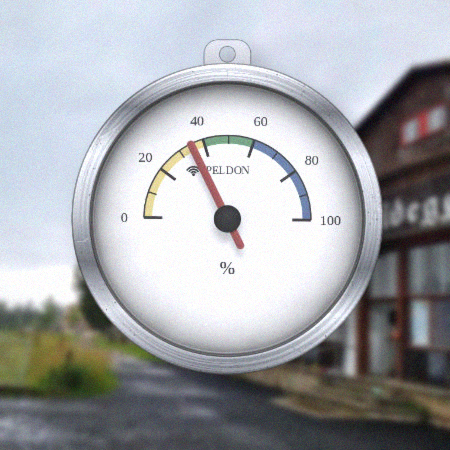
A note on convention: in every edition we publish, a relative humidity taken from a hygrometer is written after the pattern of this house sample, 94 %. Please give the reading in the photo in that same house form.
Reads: 35 %
